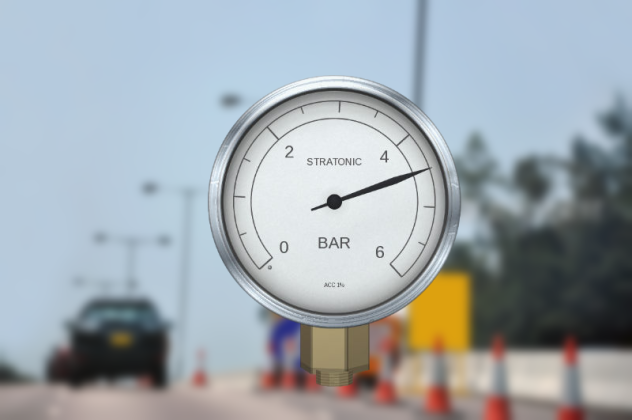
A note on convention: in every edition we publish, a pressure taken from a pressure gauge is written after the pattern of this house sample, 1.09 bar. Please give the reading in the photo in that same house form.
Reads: 4.5 bar
